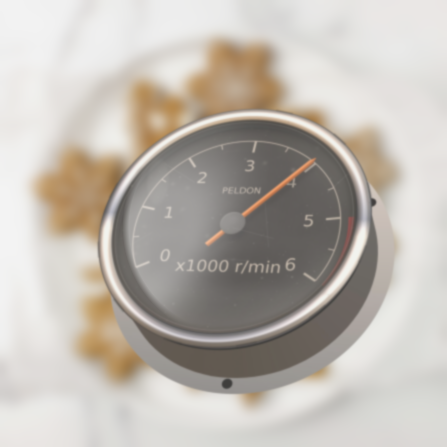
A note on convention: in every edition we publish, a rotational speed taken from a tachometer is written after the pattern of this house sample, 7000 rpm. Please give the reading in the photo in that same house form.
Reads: 4000 rpm
